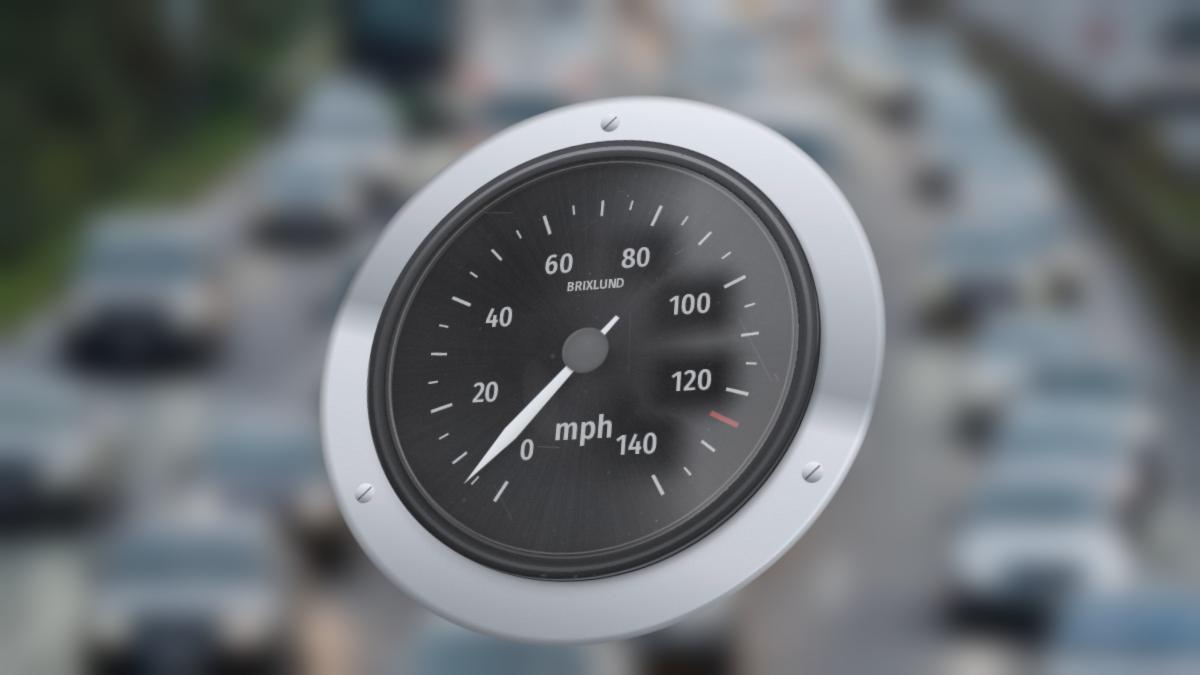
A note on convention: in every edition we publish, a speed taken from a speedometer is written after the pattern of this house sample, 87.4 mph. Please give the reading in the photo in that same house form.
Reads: 5 mph
